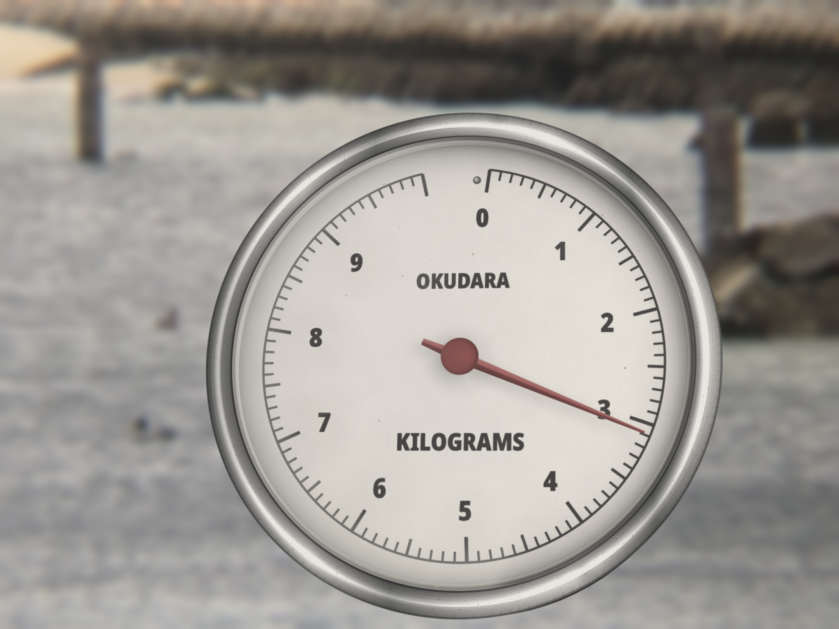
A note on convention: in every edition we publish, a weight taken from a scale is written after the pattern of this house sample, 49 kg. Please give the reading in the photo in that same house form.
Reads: 3.1 kg
